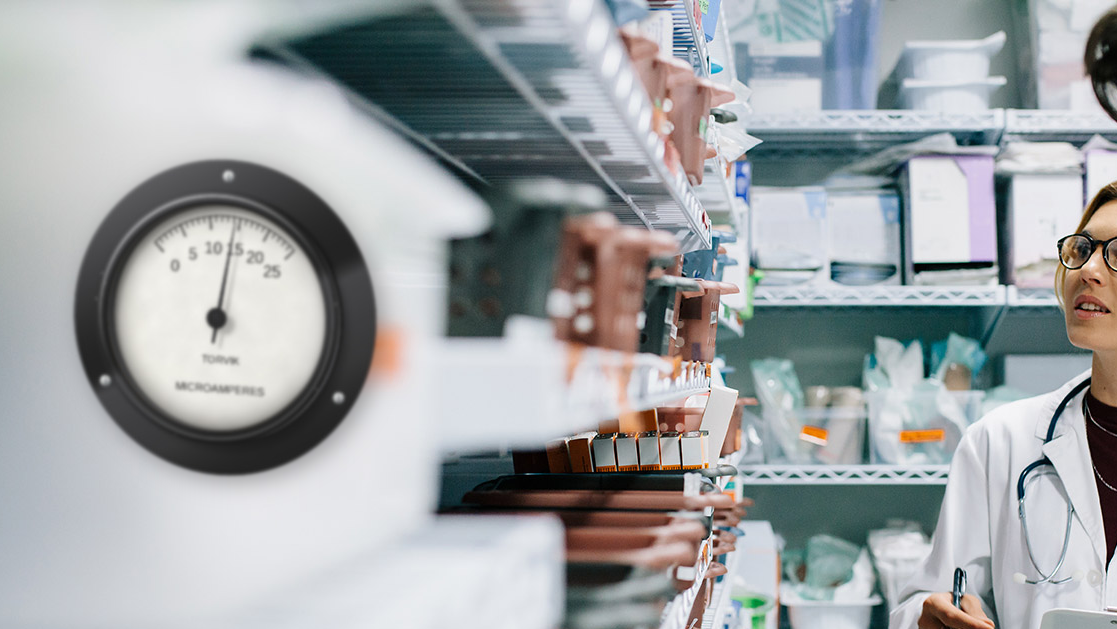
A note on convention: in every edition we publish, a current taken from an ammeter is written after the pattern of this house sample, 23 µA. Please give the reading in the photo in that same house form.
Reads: 15 µA
